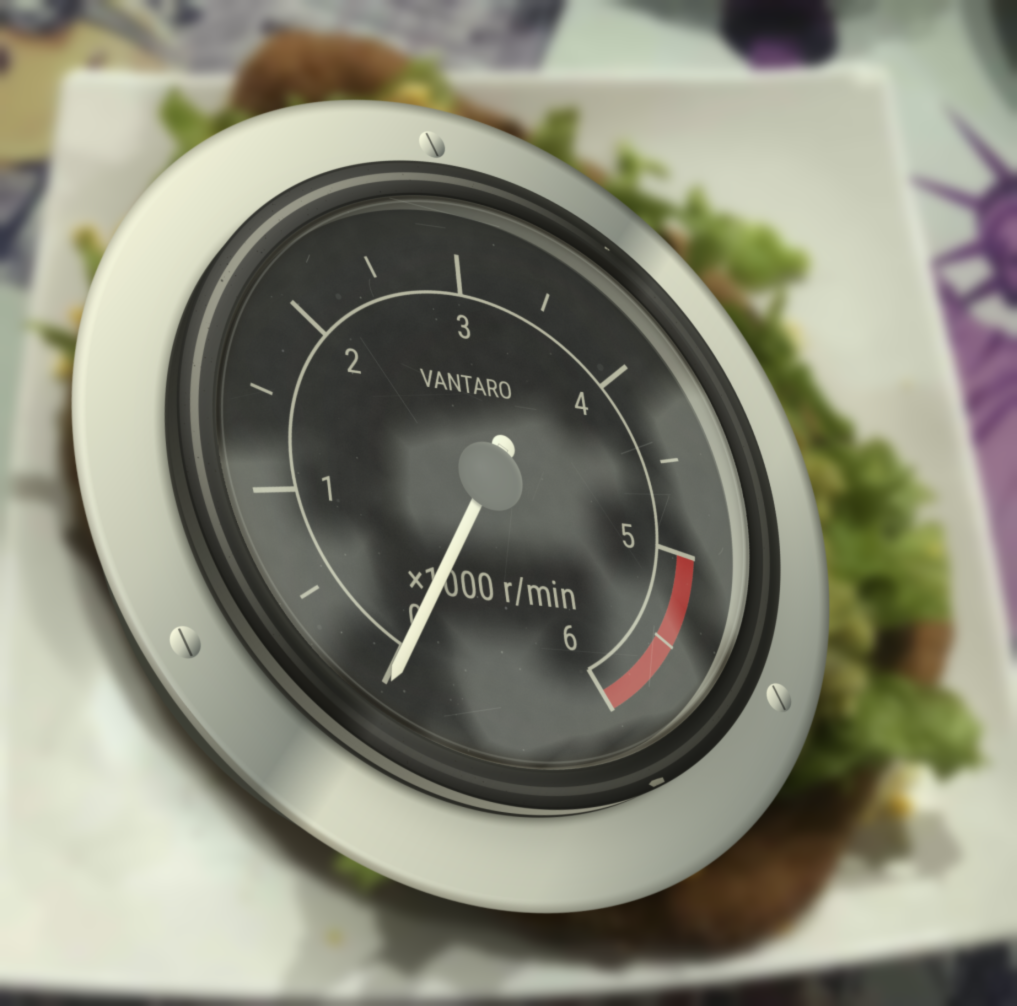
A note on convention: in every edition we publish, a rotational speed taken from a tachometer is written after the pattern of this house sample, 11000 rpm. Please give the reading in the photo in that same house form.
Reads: 0 rpm
